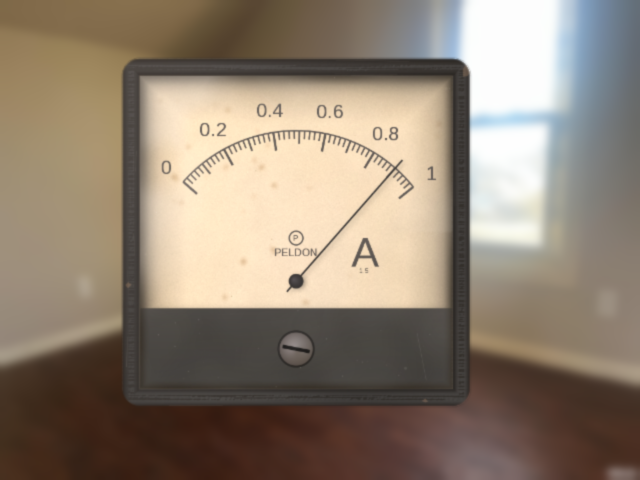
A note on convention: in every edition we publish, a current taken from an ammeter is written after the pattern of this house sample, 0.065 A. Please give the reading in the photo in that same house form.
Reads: 0.9 A
